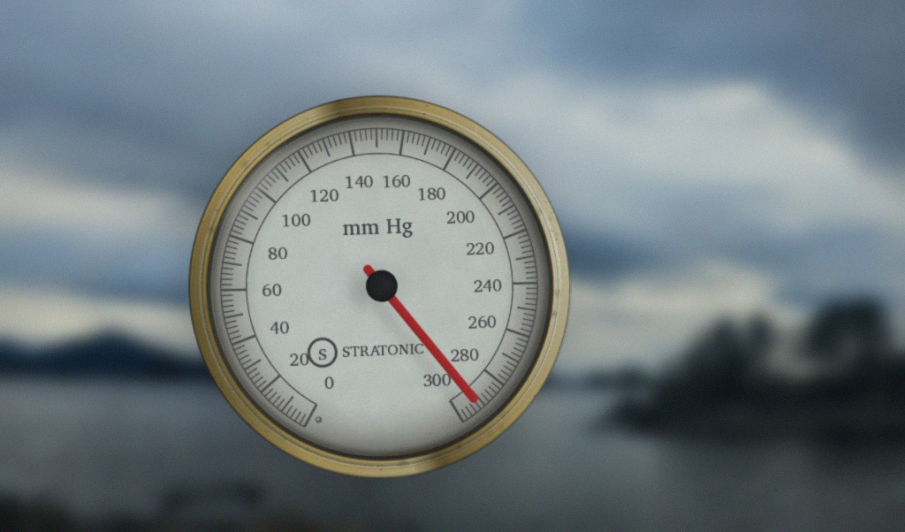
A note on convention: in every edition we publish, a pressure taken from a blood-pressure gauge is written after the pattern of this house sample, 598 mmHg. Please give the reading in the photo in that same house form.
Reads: 292 mmHg
